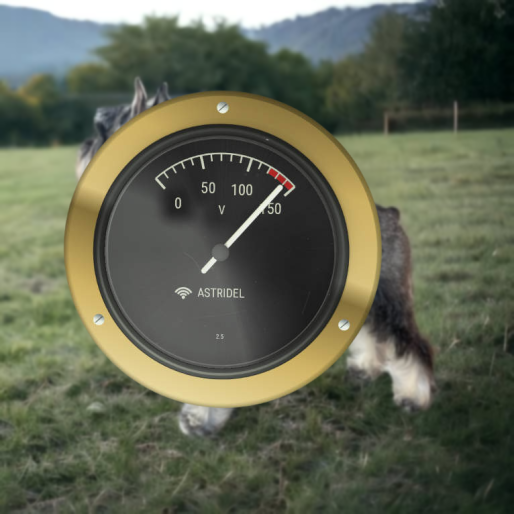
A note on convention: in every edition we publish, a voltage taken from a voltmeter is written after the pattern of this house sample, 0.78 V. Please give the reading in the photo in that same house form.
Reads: 140 V
